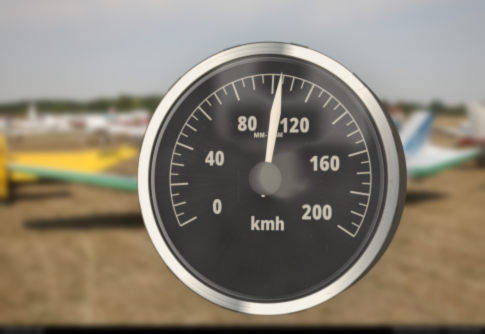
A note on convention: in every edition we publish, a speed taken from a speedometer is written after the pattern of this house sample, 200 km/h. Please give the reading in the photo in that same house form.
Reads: 105 km/h
